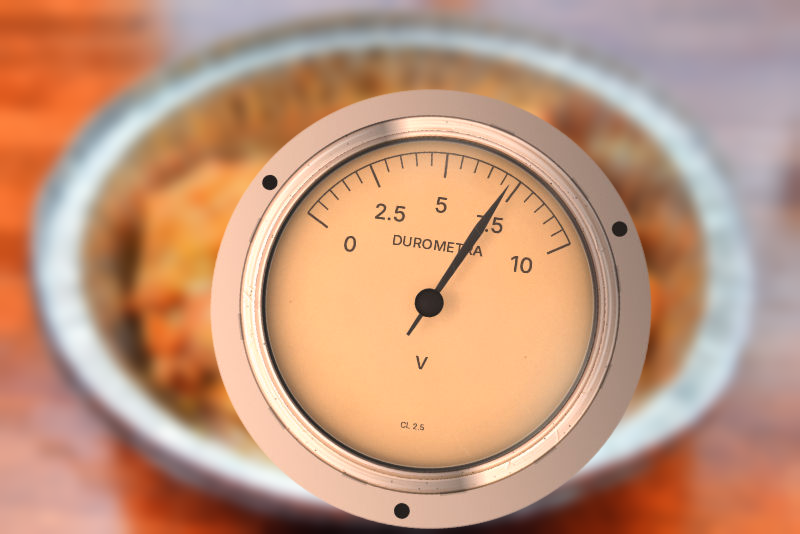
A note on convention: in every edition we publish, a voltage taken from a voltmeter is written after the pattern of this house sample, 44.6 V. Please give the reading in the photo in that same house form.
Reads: 7.25 V
